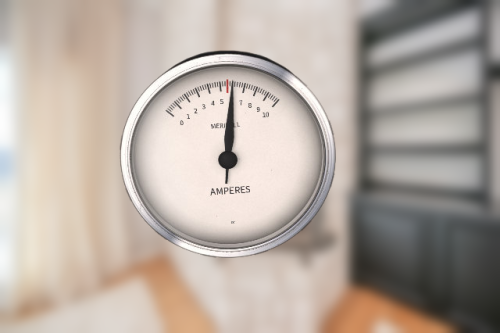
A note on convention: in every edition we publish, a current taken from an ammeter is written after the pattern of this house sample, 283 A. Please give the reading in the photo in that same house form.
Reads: 6 A
